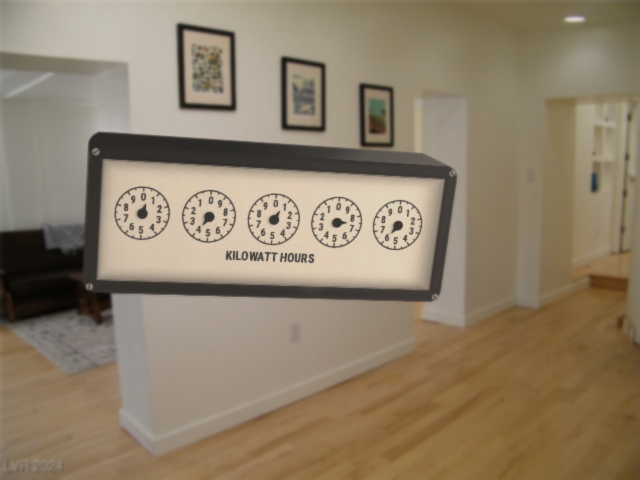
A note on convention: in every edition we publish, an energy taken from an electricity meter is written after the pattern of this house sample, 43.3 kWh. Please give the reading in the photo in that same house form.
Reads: 4076 kWh
